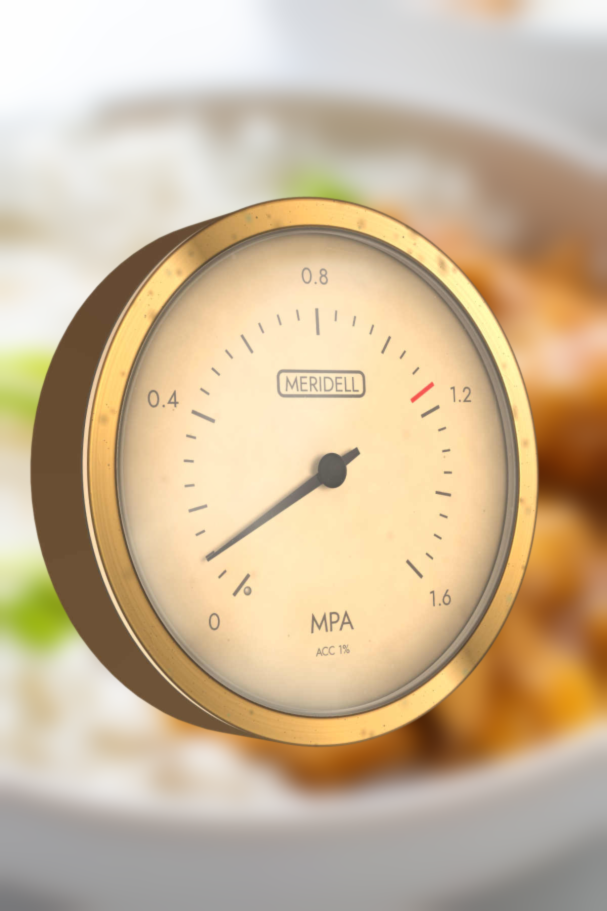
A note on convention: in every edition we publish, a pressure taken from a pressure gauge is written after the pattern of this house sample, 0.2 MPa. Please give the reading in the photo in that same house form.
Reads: 0.1 MPa
